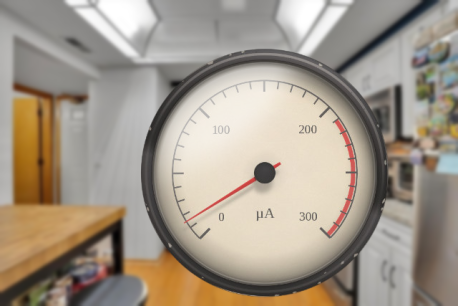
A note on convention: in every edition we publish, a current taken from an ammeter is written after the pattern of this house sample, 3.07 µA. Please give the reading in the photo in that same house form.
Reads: 15 µA
